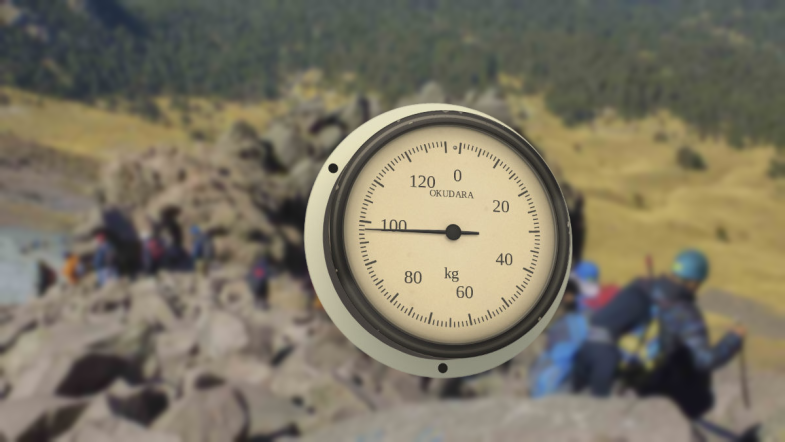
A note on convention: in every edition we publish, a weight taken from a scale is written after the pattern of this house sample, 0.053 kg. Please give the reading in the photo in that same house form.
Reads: 98 kg
